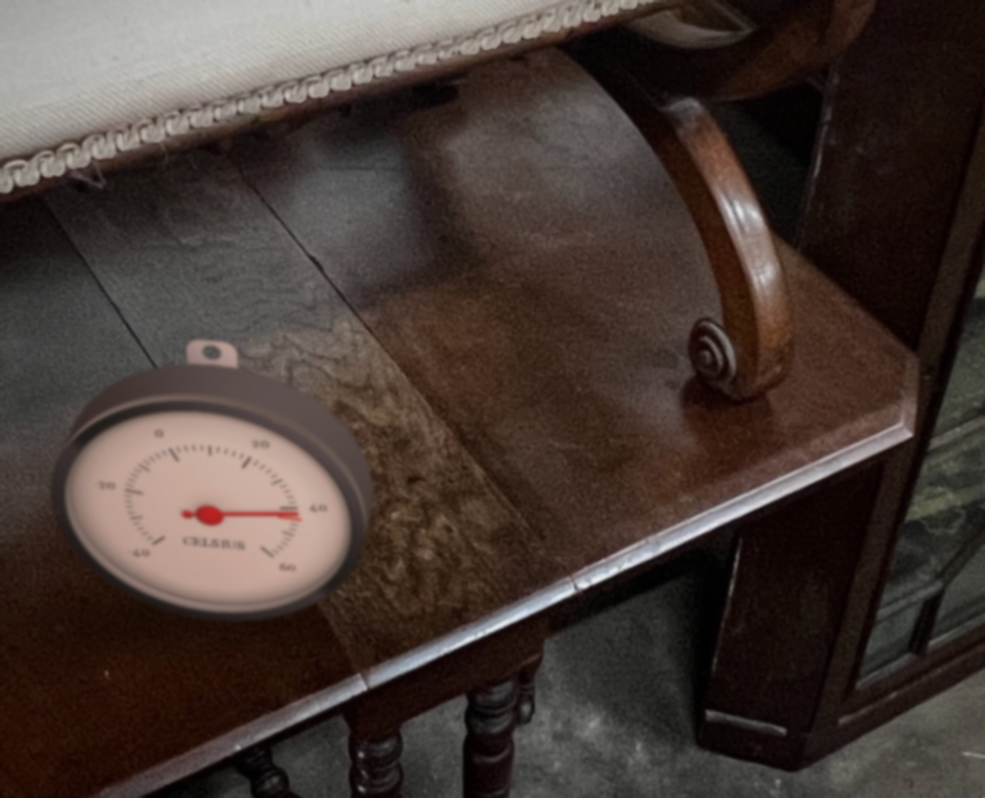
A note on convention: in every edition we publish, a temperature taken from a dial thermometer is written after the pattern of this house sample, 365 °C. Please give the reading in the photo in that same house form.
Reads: 40 °C
